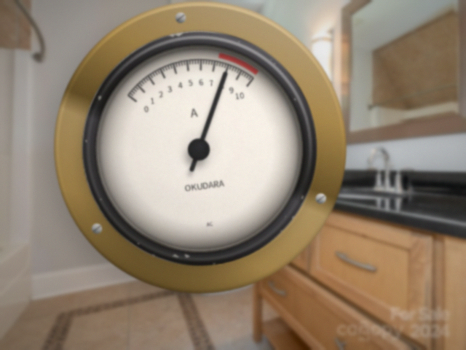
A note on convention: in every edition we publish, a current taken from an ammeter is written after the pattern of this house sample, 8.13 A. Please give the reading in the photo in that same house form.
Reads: 8 A
